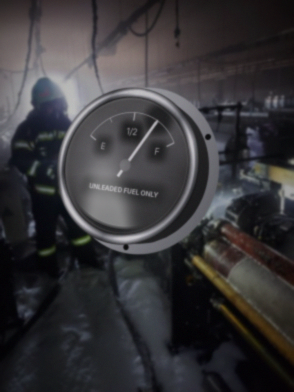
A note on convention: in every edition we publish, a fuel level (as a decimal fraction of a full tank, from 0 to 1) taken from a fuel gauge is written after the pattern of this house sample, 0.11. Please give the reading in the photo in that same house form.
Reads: 0.75
